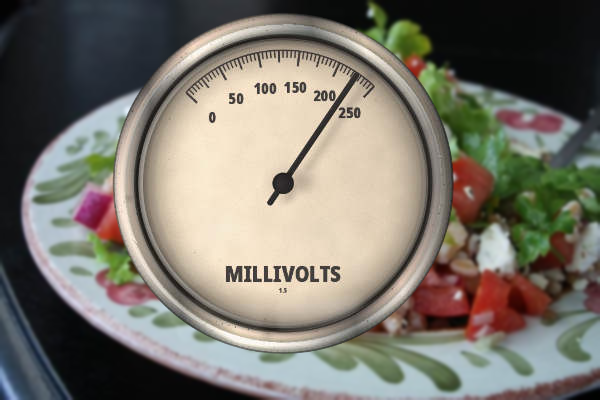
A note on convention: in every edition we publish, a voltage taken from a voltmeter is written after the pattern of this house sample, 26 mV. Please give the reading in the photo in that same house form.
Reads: 225 mV
